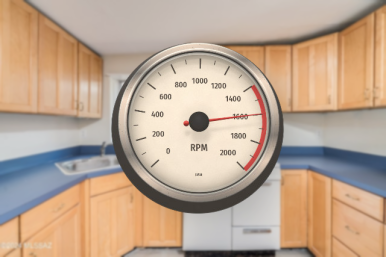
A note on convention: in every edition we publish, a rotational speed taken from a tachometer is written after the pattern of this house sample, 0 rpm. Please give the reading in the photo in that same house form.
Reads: 1600 rpm
